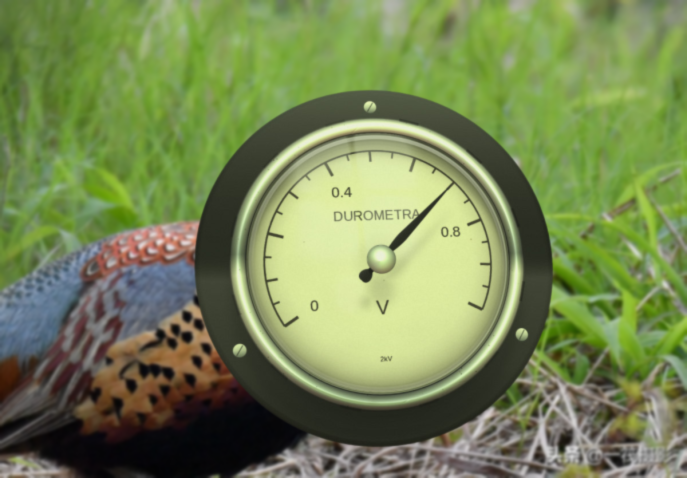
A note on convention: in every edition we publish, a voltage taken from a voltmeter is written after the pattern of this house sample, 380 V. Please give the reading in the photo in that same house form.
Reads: 0.7 V
